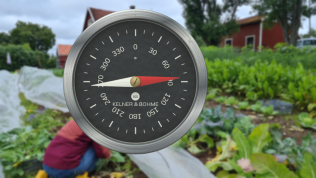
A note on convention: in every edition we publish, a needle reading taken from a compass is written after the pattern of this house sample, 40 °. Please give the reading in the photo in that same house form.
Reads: 85 °
